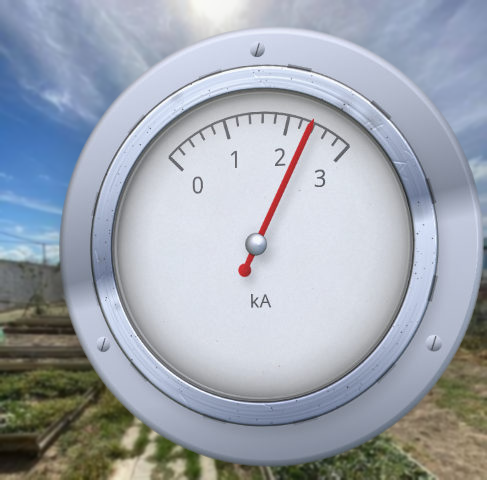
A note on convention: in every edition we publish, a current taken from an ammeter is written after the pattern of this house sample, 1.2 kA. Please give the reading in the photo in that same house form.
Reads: 2.4 kA
